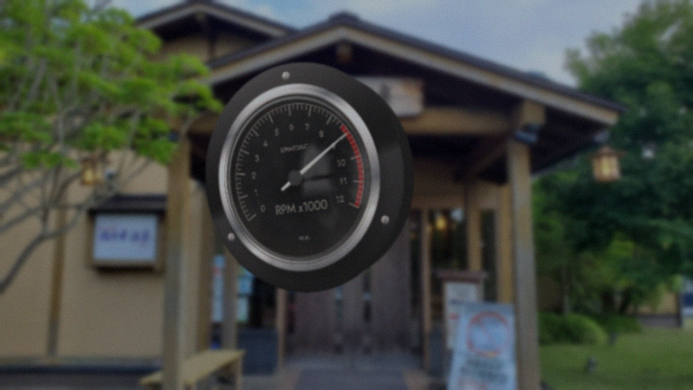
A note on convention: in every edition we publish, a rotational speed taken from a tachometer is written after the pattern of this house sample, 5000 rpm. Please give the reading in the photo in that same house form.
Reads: 9000 rpm
